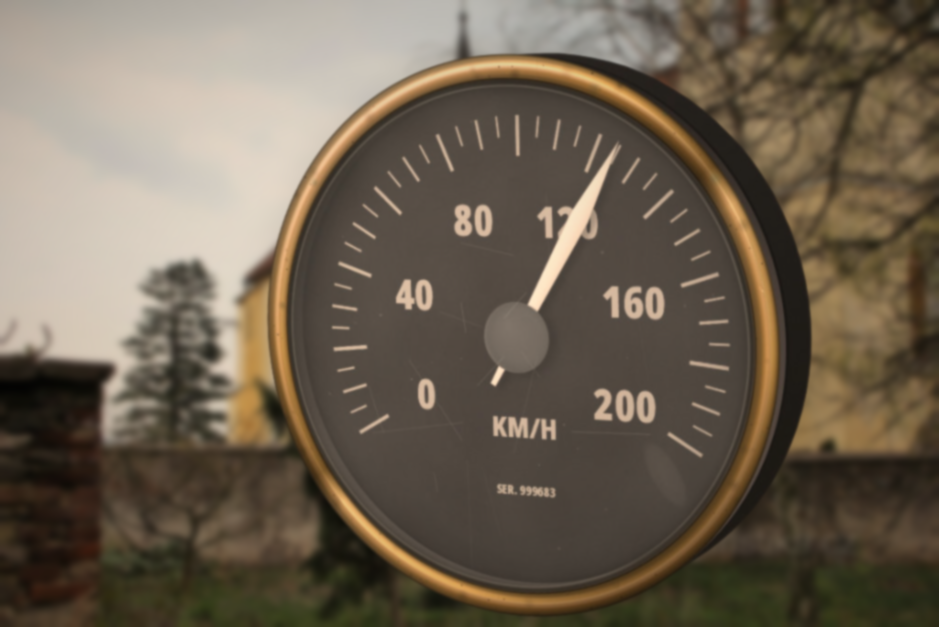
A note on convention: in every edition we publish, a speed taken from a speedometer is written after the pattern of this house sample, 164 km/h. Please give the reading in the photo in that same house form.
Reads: 125 km/h
